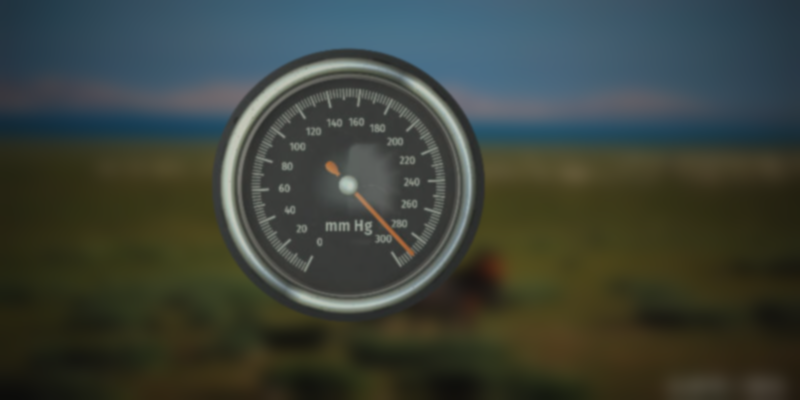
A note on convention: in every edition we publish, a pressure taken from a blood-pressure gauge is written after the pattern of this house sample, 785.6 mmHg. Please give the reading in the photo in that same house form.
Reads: 290 mmHg
